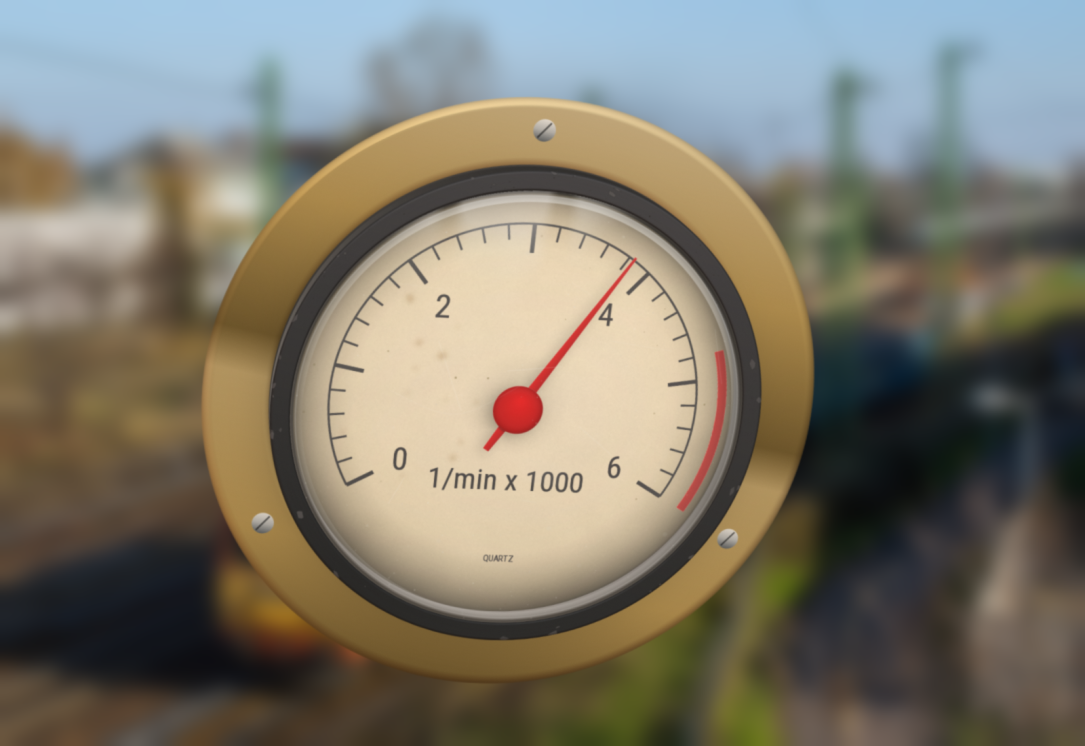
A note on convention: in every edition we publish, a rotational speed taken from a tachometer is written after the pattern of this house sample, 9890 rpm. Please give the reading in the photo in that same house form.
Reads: 3800 rpm
